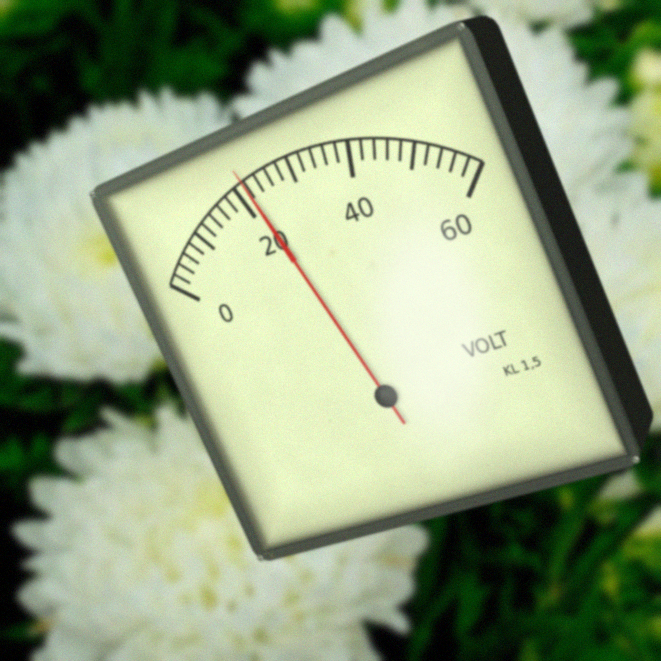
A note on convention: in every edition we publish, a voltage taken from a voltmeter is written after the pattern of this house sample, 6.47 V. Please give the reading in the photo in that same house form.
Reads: 22 V
